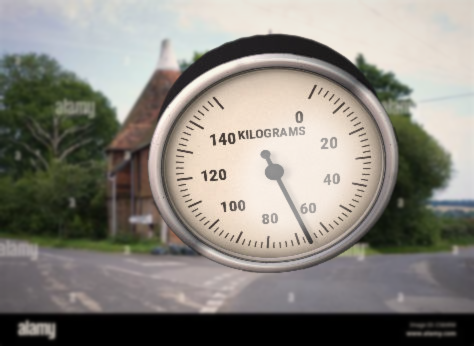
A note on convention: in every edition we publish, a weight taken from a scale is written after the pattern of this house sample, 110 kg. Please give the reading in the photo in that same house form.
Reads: 66 kg
